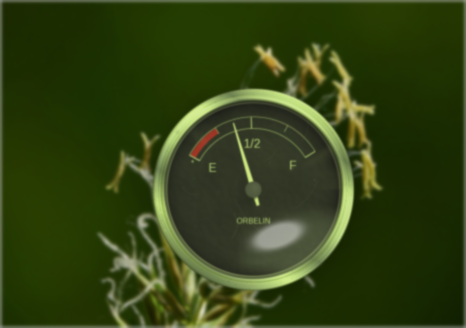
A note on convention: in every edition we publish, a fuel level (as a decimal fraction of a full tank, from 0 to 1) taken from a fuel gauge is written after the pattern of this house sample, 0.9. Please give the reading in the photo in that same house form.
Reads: 0.375
